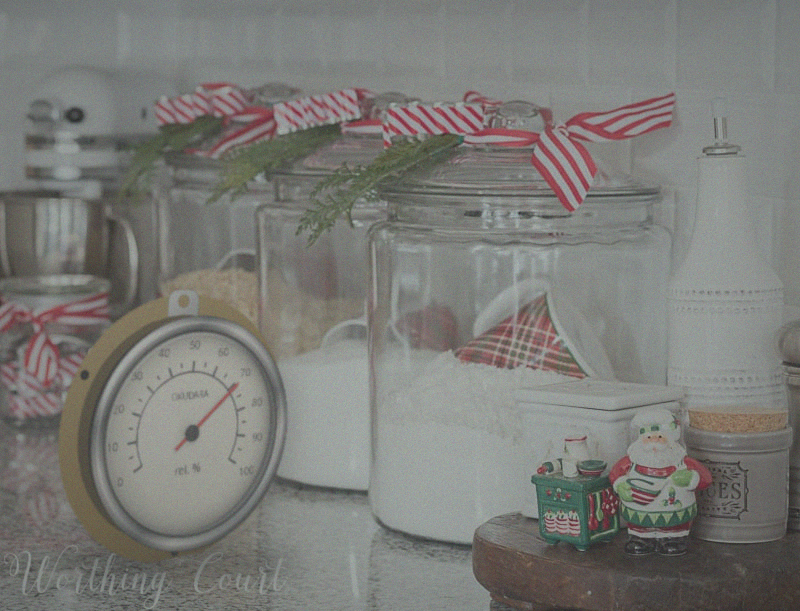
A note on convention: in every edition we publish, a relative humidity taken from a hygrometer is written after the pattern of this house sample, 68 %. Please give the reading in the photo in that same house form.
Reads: 70 %
